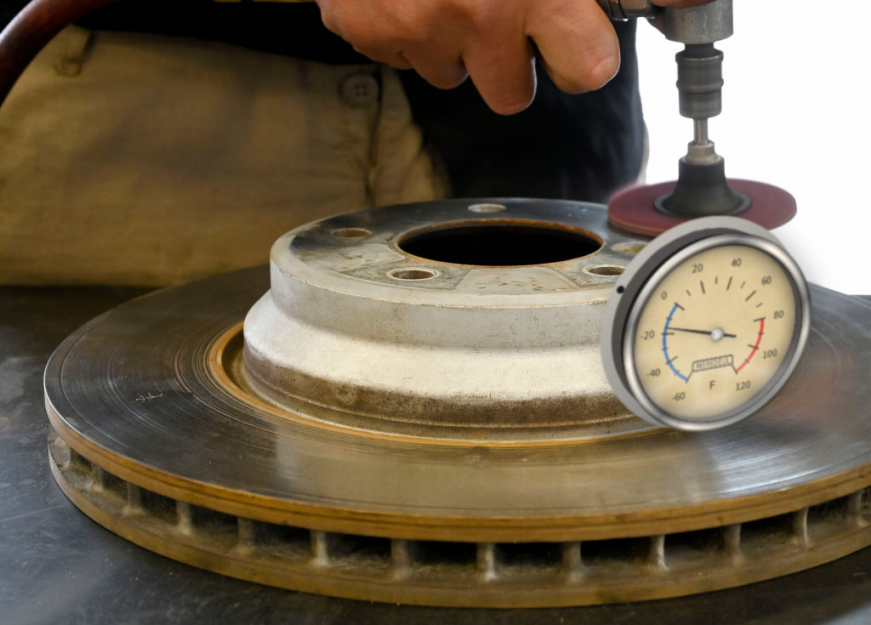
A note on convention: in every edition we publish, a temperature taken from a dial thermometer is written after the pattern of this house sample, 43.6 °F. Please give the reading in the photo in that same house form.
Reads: -15 °F
